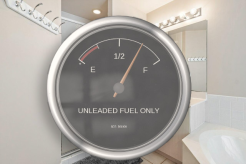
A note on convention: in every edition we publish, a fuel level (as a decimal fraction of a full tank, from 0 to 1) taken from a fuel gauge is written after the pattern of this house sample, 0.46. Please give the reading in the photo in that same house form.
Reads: 0.75
